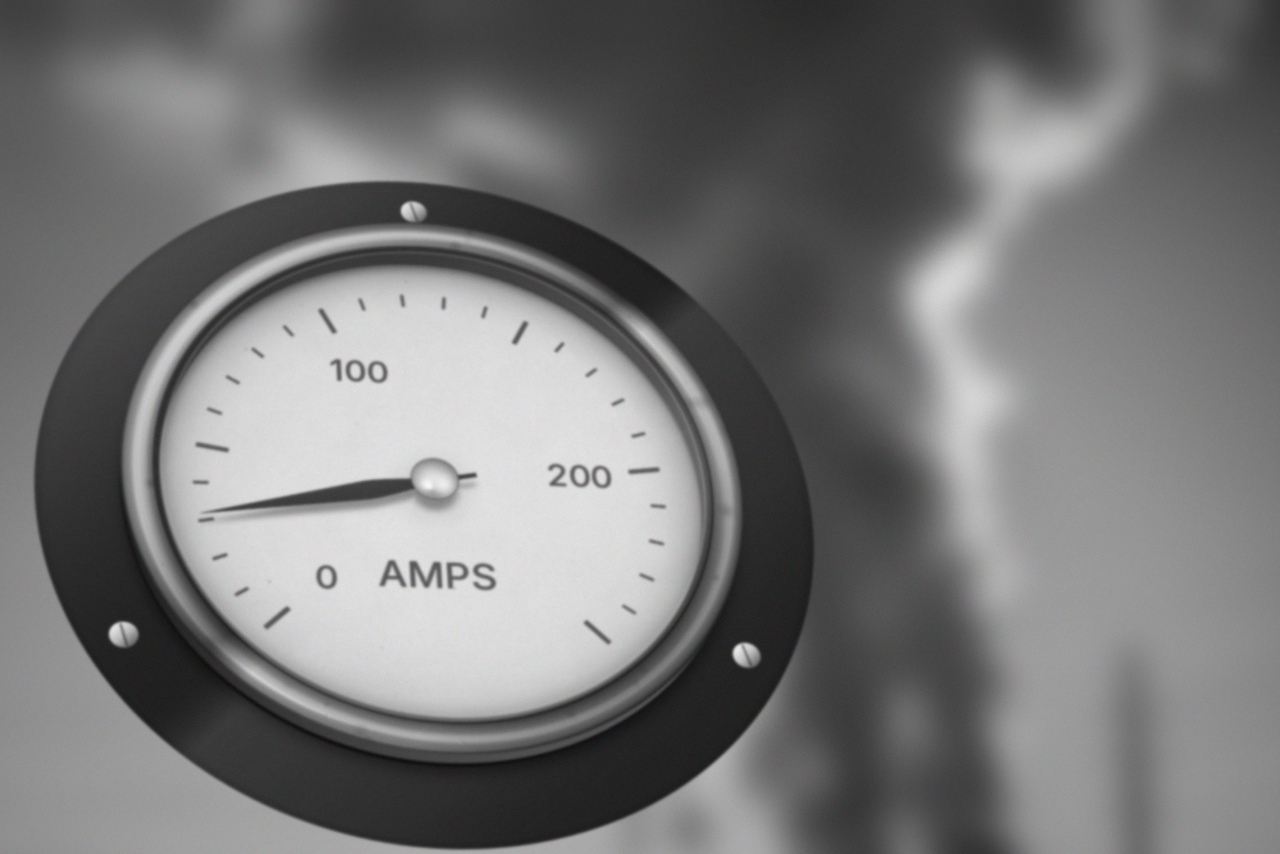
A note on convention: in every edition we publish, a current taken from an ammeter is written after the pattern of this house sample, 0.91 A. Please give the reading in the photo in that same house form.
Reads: 30 A
